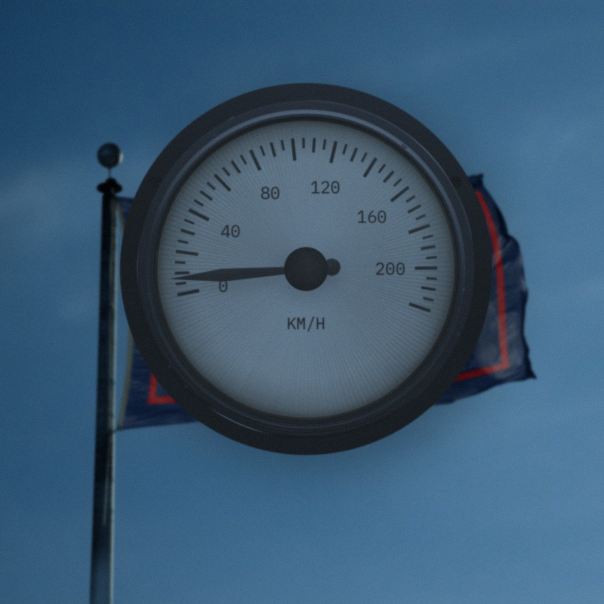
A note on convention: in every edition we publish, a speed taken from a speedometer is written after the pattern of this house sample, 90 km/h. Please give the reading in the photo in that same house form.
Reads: 7.5 km/h
